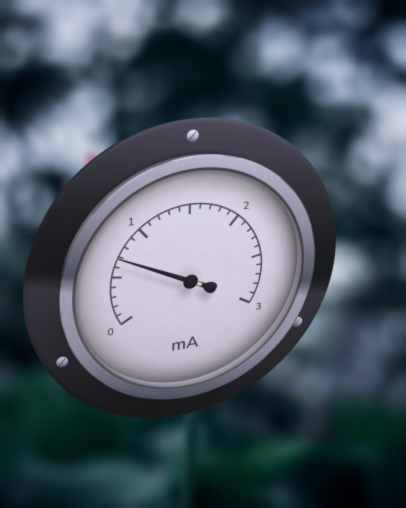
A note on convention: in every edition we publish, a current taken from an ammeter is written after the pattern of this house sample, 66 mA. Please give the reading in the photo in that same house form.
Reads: 0.7 mA
